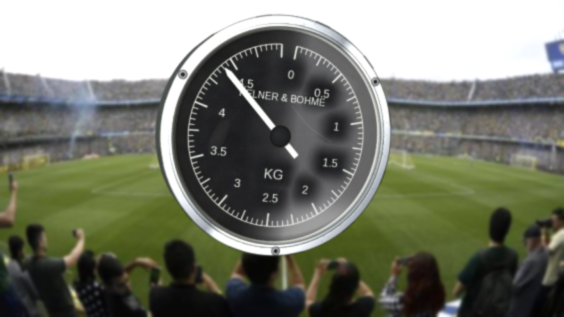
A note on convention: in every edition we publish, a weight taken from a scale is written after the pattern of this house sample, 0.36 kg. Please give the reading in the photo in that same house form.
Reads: 4.4 kg
